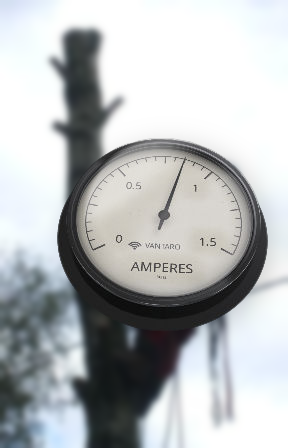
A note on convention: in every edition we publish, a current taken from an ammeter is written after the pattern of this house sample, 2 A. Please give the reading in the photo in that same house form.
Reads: 0.85 A
